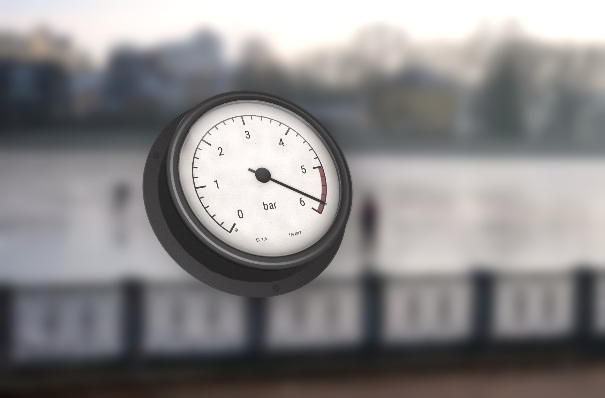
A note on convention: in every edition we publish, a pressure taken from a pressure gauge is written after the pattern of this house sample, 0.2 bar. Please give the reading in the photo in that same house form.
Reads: 5.8 bar
